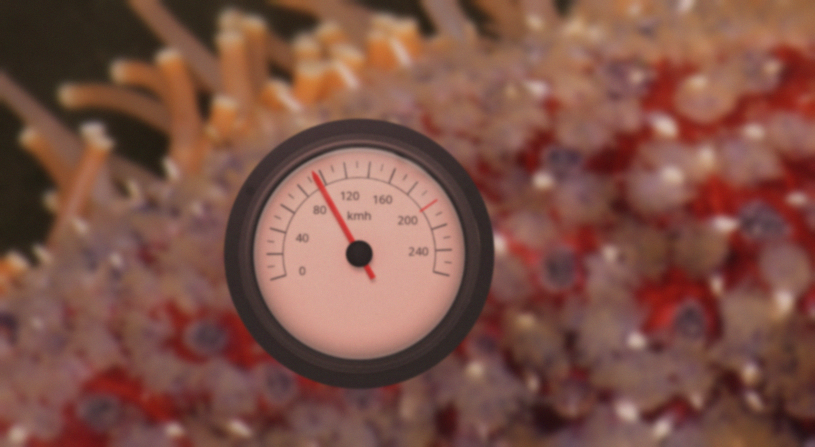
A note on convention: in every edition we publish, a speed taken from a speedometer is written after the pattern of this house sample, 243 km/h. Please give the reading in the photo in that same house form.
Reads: 95 km/h
